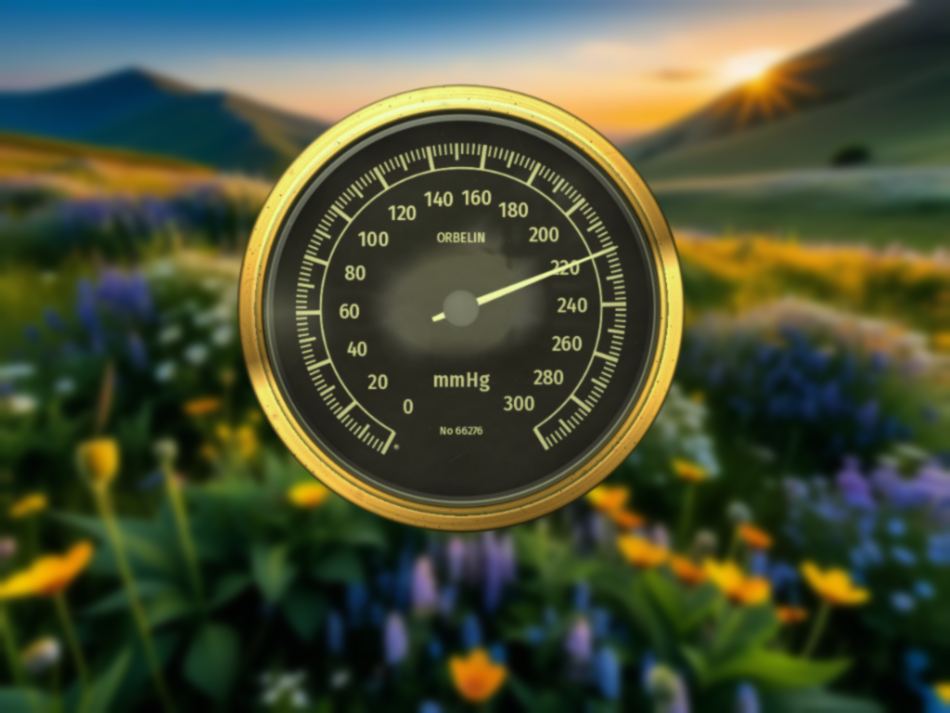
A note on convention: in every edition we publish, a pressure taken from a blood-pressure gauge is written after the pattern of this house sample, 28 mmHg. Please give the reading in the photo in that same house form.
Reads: 220 mmHg
